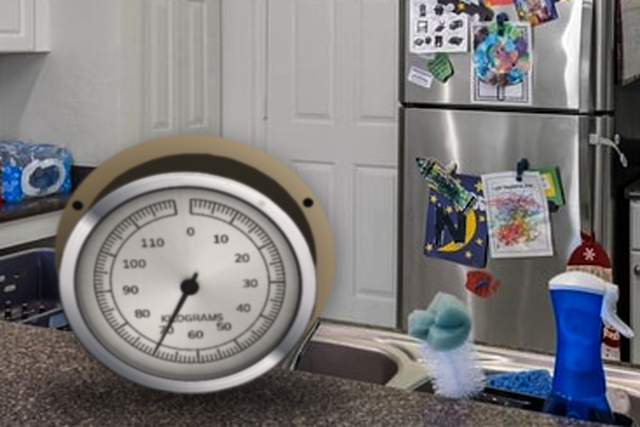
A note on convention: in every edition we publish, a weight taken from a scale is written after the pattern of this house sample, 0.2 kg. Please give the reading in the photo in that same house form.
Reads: 70 kg
